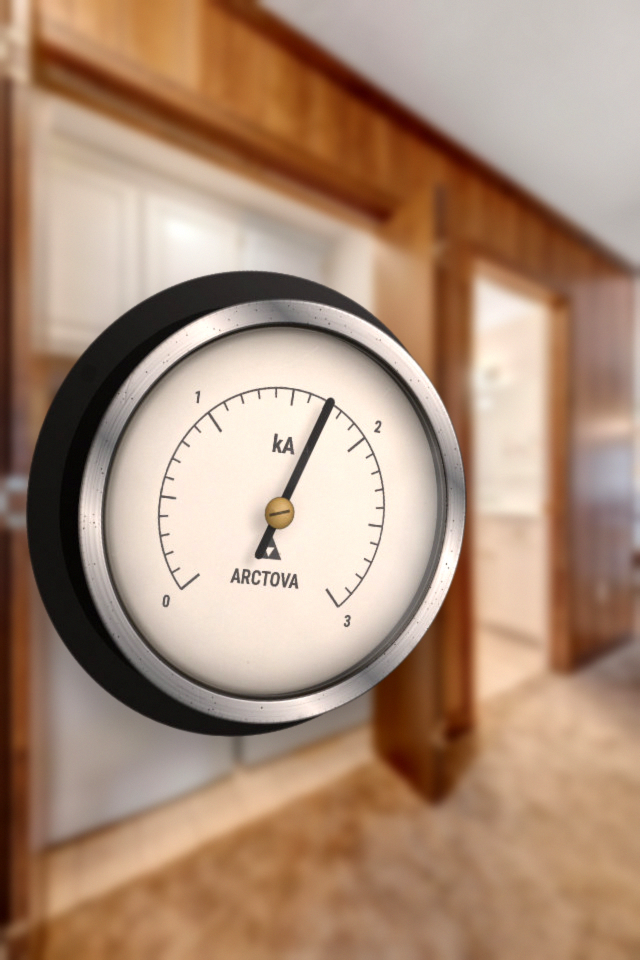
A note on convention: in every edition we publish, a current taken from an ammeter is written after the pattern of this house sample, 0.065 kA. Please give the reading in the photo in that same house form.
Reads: 1.7 kA
